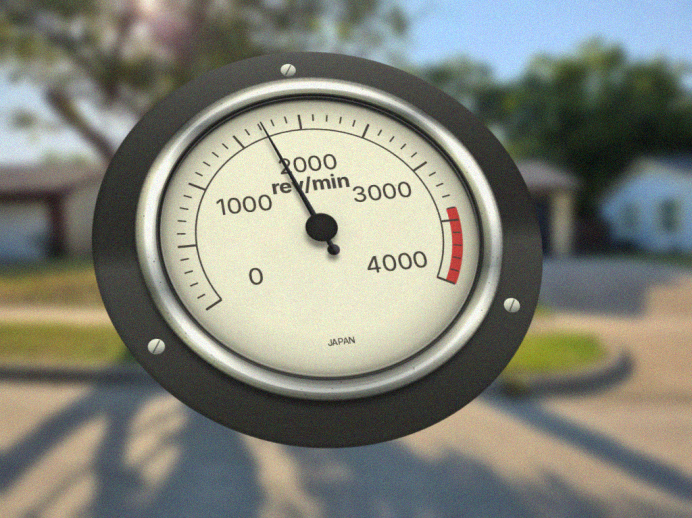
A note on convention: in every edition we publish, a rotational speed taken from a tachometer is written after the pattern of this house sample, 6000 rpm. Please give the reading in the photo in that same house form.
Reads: 1700 rpm
